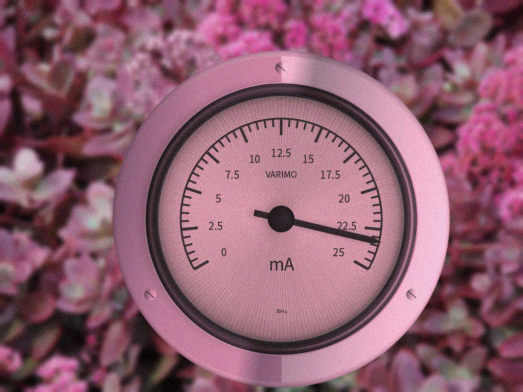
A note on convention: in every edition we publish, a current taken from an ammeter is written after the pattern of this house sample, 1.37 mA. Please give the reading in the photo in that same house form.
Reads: 23.25 mA
